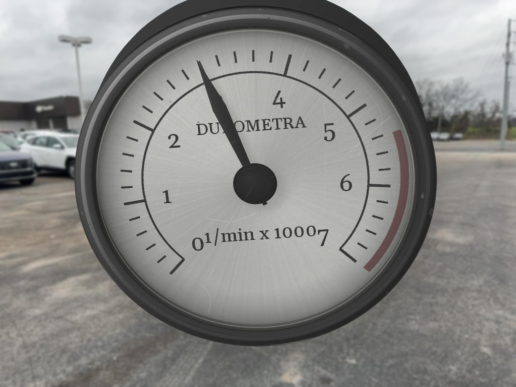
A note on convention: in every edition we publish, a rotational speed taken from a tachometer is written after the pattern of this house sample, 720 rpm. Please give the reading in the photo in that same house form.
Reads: 3000 rpm
